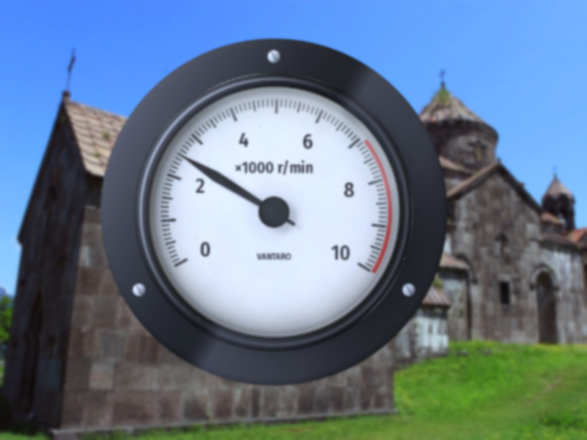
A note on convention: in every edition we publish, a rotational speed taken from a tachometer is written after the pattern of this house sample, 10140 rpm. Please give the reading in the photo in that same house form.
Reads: 2500 rpm
